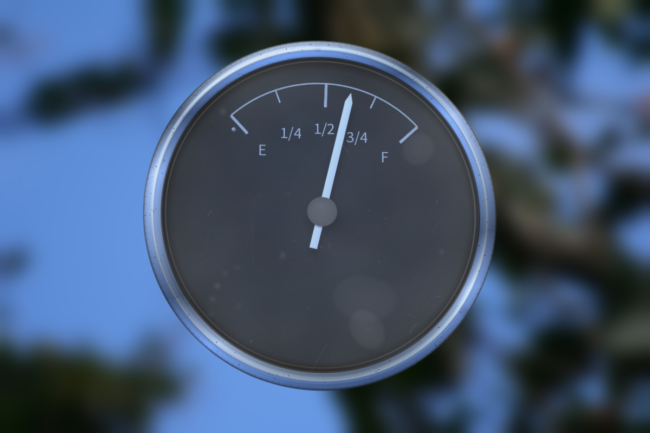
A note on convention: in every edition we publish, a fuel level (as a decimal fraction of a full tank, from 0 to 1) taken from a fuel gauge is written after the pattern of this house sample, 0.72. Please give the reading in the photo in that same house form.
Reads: 0.625
